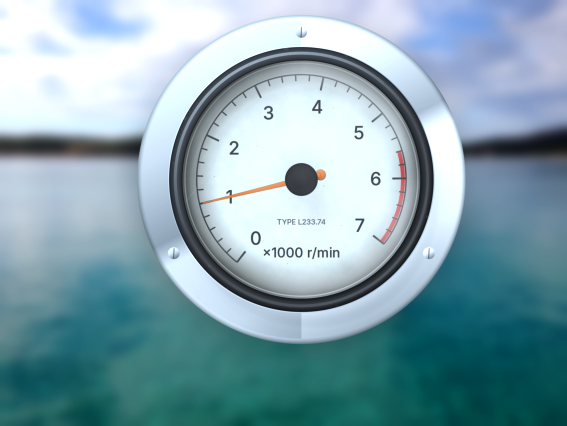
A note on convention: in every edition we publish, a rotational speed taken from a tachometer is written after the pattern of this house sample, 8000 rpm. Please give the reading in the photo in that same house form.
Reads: 1000 rpm
